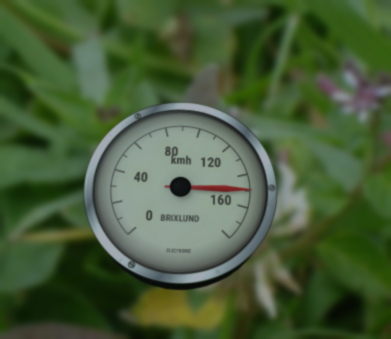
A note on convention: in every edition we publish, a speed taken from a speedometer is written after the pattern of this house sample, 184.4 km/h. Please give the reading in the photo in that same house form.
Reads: 150 km/h
